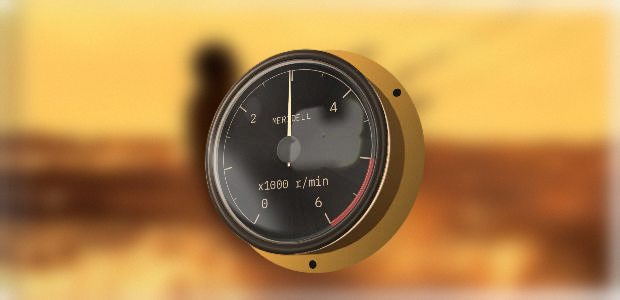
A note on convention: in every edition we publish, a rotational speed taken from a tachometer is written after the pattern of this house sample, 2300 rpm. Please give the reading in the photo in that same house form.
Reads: 3000 rpm
